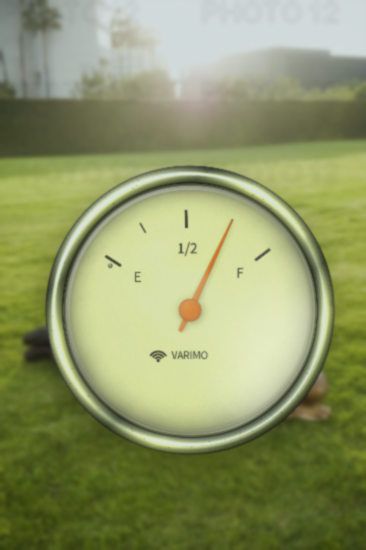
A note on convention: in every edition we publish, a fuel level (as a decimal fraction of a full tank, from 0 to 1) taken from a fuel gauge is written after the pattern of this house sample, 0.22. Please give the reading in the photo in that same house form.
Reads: 0.75
